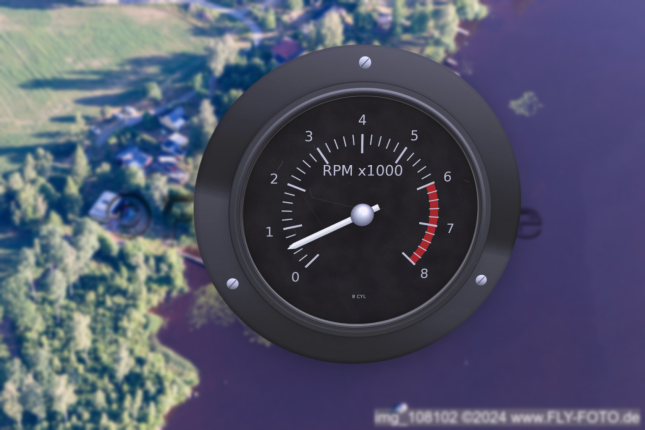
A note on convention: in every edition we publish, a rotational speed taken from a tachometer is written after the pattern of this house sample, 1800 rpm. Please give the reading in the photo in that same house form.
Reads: 600 rpm
